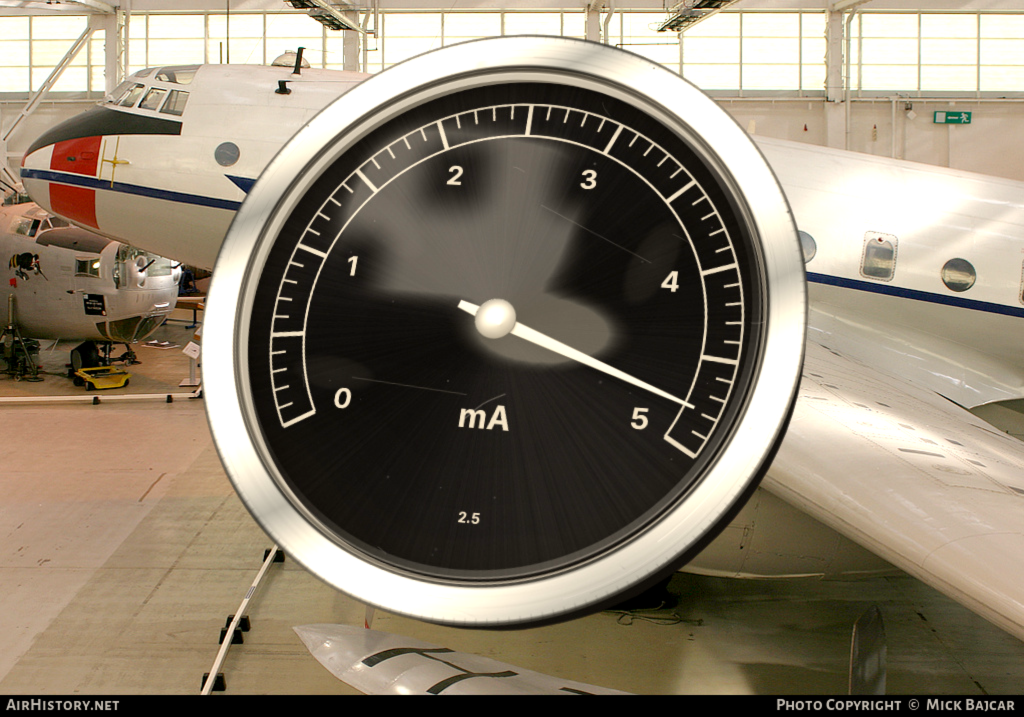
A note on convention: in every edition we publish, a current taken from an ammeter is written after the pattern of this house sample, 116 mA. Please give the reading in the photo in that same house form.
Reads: 4.8 mA
